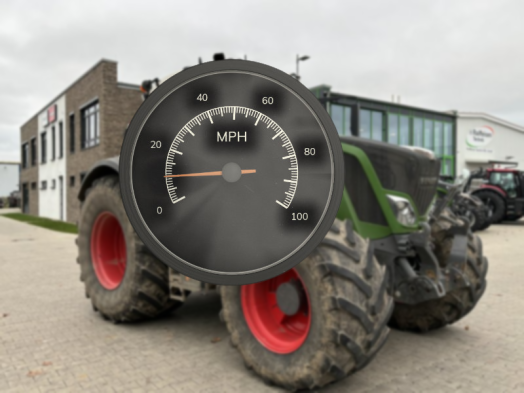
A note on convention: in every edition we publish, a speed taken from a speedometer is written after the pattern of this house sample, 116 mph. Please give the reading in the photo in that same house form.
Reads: 10 mph
